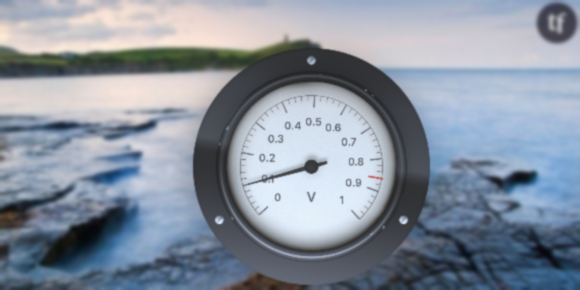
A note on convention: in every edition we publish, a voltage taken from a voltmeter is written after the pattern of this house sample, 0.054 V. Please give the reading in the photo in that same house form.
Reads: 0.1 V
